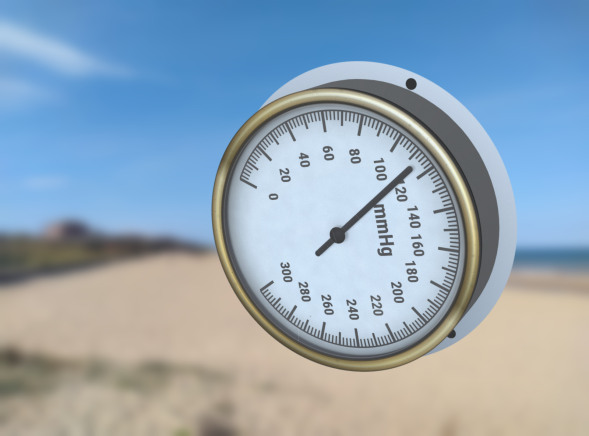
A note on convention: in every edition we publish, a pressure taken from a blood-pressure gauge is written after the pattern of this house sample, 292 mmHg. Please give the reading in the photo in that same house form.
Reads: 114 mmHg
